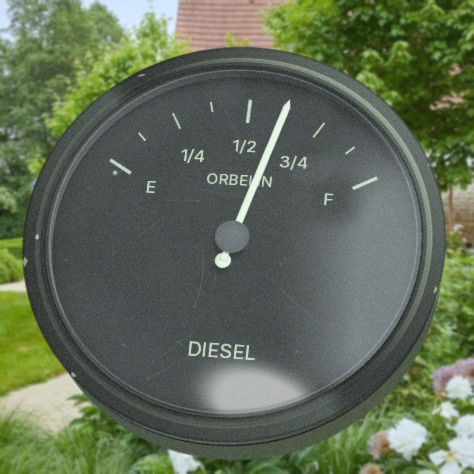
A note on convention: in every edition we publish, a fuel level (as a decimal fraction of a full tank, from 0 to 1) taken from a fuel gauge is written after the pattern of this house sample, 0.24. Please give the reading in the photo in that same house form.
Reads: 0.625
